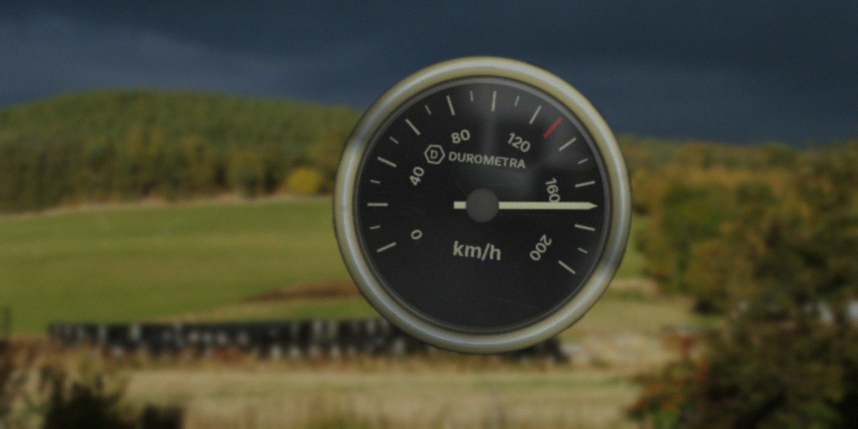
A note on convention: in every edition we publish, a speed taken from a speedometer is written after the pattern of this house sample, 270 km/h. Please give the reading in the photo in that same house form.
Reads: 170 km/h
